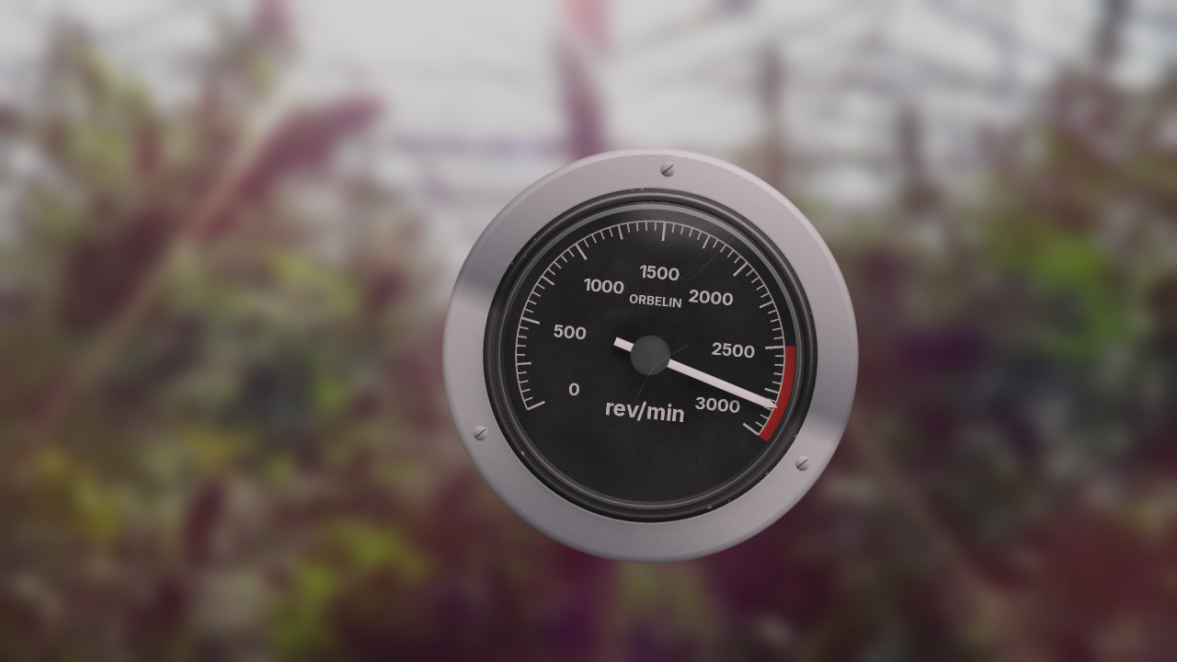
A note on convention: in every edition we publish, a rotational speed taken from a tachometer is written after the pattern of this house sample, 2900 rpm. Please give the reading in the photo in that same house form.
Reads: 2825 rpm
